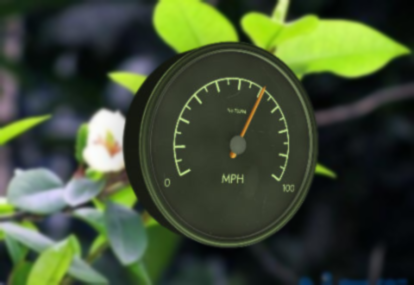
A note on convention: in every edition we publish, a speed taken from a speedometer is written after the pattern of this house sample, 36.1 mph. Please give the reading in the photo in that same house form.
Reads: 60 mph
